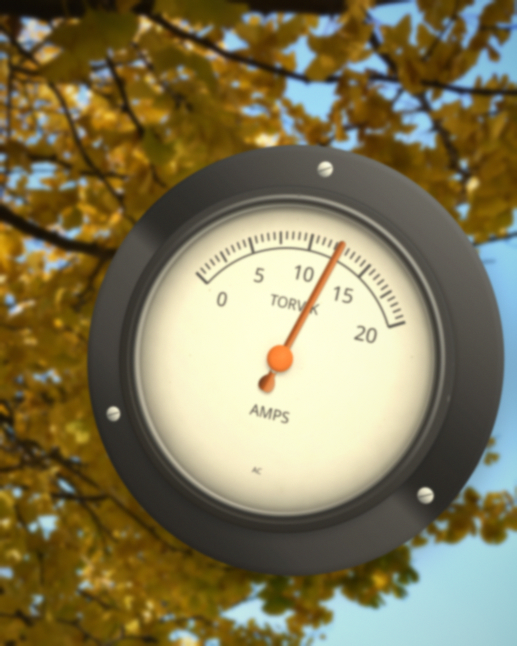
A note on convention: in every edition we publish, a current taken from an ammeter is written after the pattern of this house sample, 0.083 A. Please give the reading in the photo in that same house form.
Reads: 12.5 A
